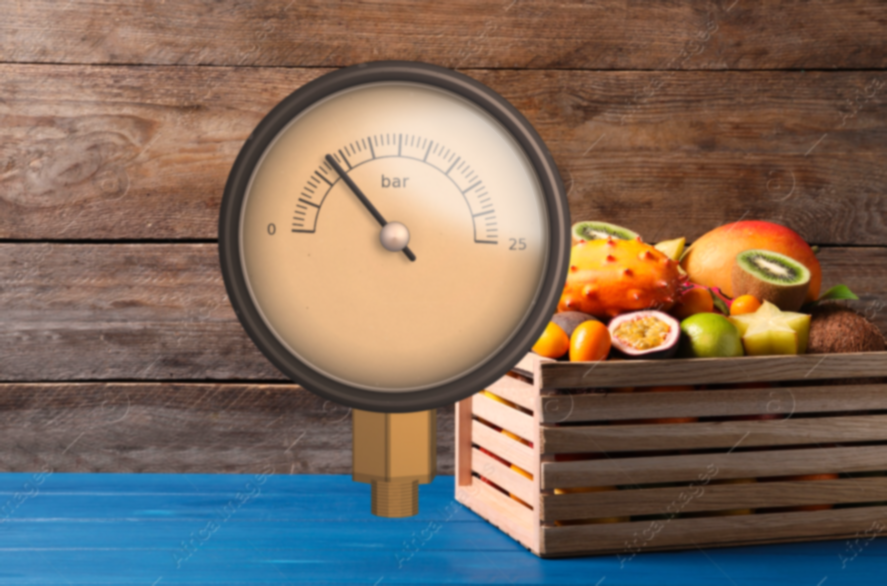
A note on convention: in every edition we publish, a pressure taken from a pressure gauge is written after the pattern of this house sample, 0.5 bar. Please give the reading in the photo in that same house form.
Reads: 6.5 bar
